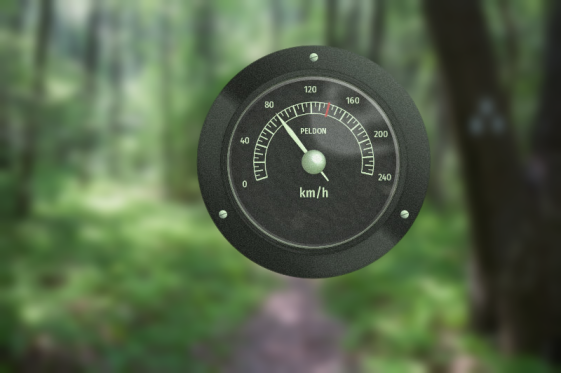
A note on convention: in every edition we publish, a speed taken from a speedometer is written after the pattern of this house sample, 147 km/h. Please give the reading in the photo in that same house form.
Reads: 80 km/h
